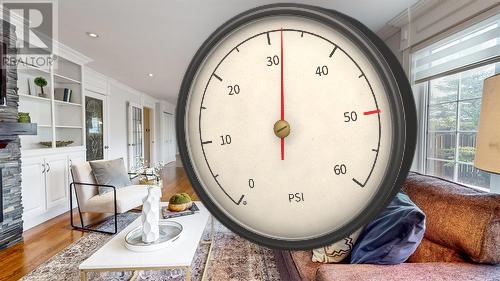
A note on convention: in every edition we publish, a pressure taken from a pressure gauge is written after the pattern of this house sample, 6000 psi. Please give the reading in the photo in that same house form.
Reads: 32.5 psi
